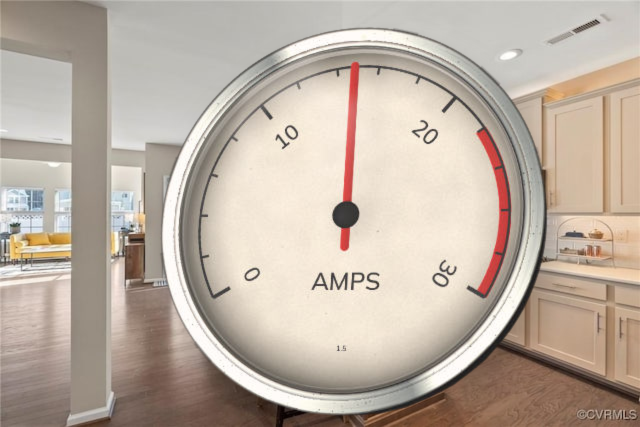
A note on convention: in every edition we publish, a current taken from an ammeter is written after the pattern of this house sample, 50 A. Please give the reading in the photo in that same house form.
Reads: 15 A
